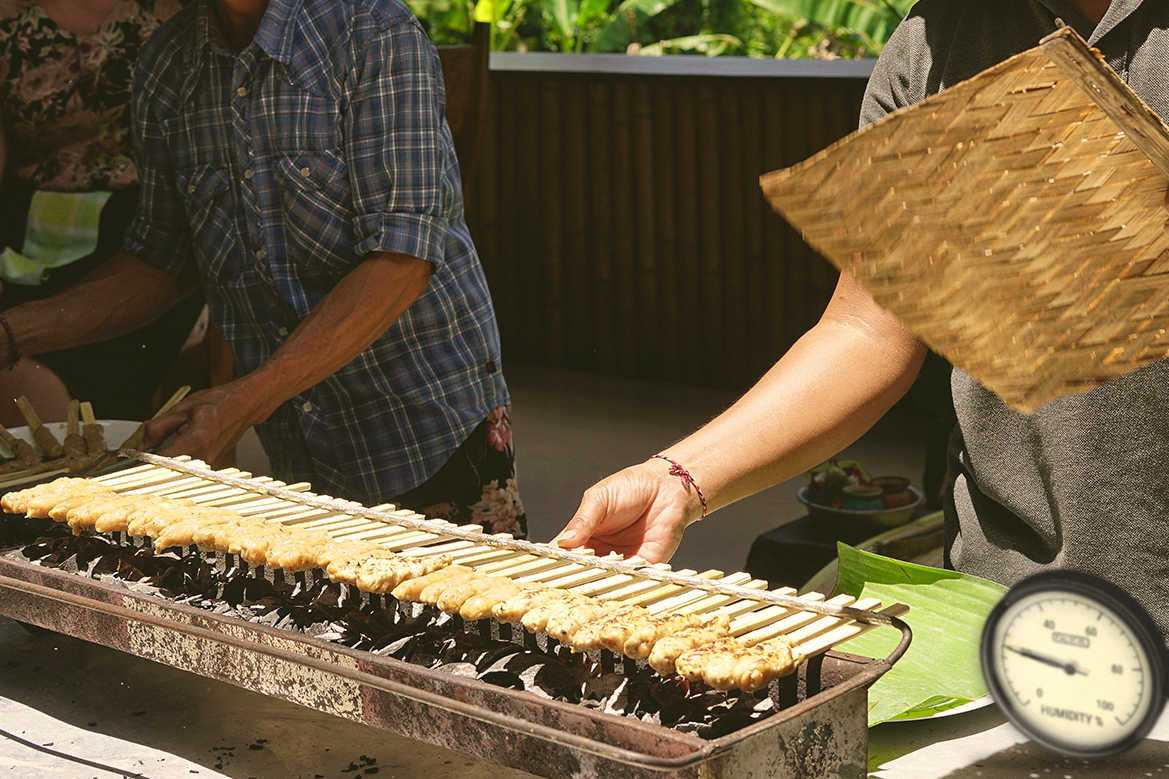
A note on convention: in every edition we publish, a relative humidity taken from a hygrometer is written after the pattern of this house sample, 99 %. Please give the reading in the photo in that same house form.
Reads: 20 %
